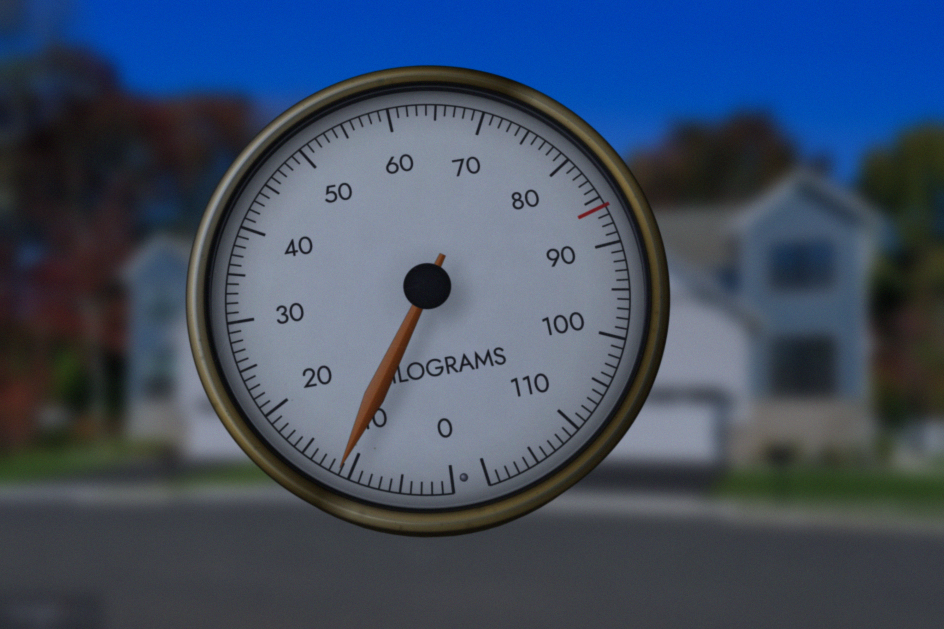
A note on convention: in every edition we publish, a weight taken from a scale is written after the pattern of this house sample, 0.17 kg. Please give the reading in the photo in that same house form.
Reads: 11 kg
